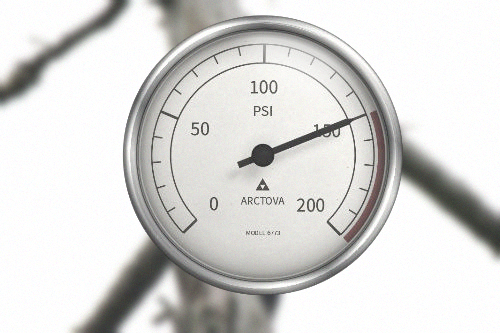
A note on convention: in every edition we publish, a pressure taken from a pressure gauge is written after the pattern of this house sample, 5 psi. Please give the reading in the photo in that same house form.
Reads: 150 psi
